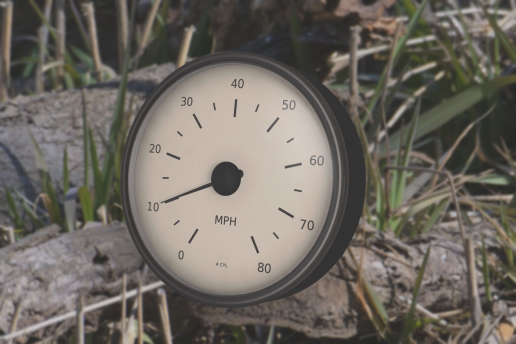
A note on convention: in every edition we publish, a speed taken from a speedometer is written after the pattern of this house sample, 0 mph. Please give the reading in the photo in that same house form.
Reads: 10 mph
